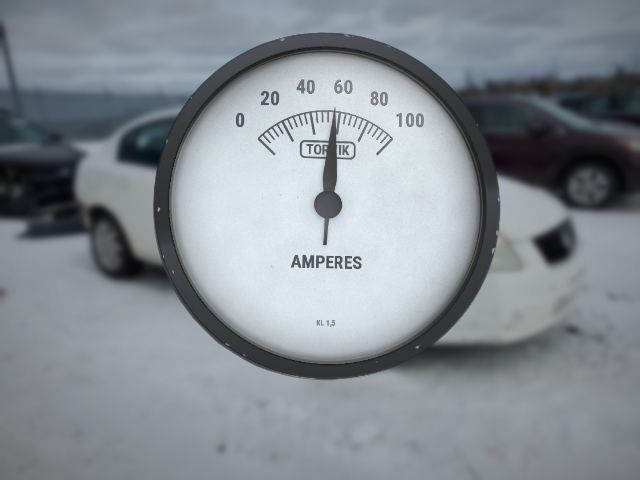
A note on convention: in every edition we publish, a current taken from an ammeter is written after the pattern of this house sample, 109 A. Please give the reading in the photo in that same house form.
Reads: 56 A
